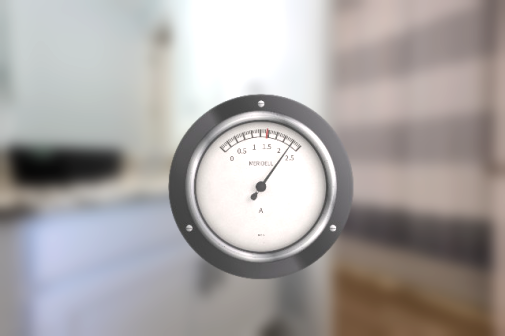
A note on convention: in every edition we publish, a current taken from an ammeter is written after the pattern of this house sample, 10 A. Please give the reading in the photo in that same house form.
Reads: 2.25 A
